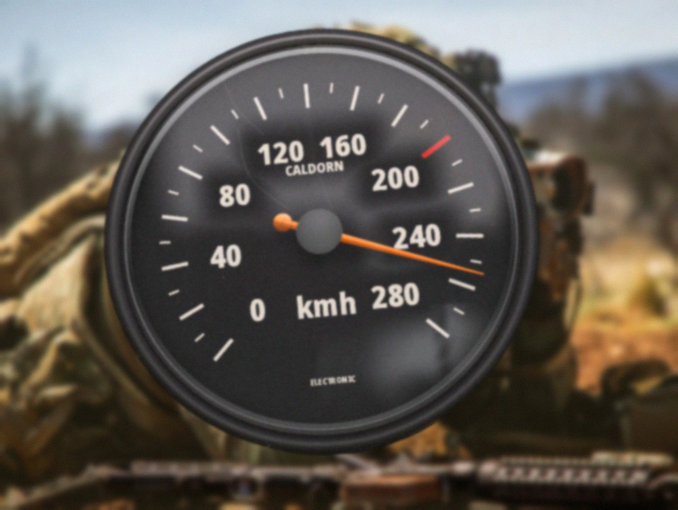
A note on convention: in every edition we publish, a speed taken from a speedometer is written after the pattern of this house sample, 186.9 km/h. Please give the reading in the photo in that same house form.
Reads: 255 km/h
